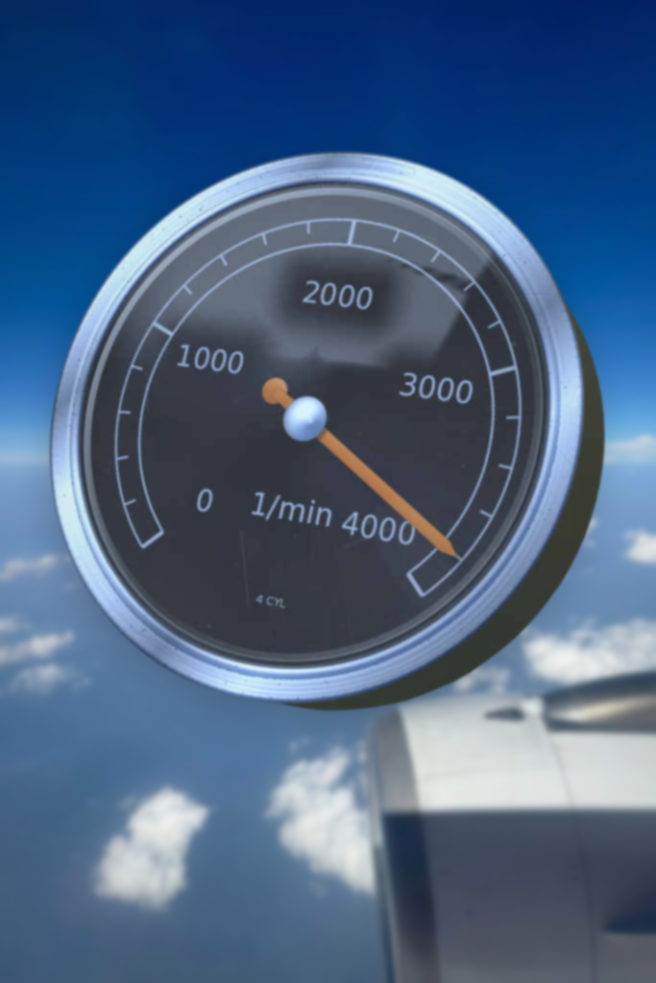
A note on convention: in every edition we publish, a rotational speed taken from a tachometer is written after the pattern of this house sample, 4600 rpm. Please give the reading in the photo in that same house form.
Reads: 3800 rpm
